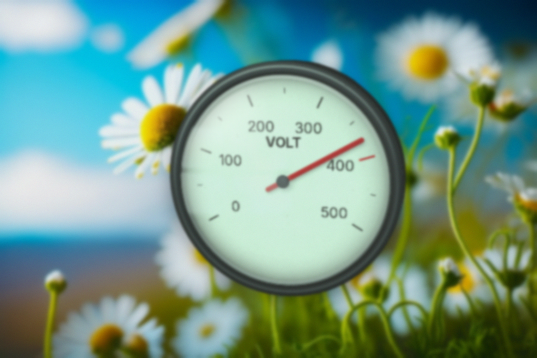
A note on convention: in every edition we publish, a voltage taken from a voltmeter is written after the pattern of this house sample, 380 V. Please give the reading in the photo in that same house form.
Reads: 375 V
